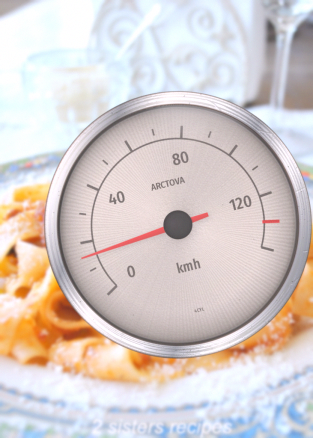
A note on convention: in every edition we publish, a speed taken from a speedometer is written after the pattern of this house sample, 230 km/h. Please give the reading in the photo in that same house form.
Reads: 15 km/h
